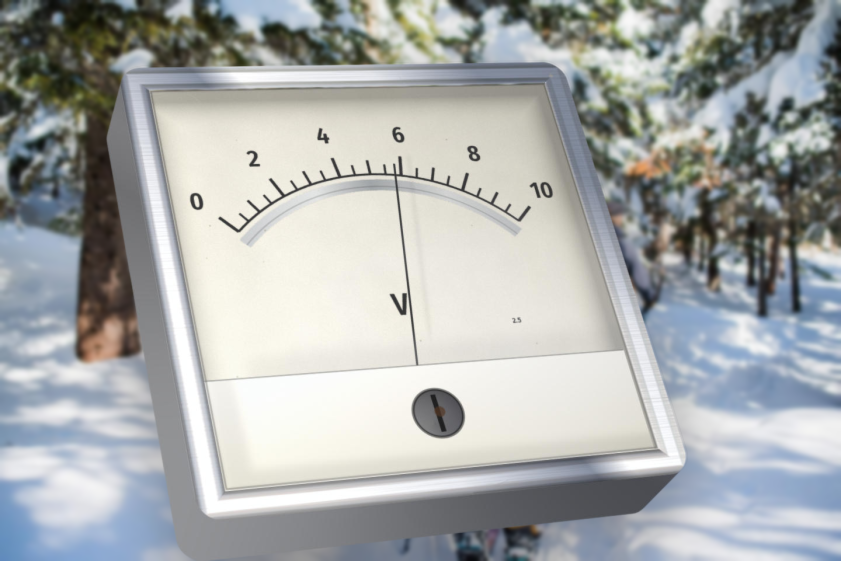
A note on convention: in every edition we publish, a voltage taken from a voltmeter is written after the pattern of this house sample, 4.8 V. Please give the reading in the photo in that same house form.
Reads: 5.75 V
